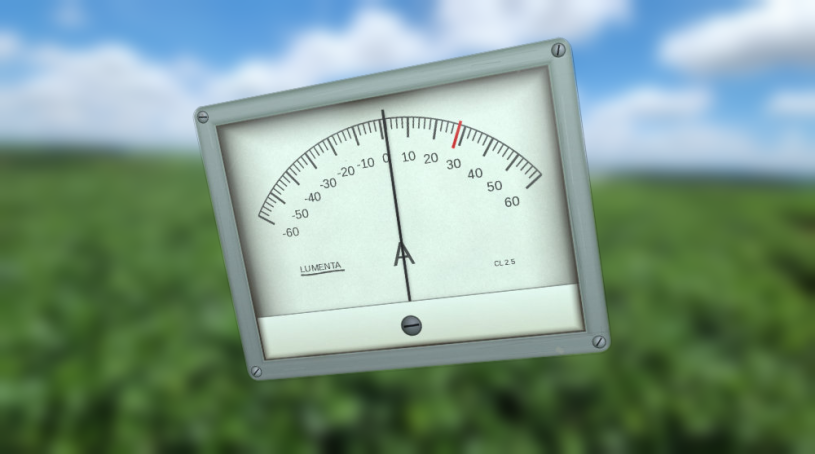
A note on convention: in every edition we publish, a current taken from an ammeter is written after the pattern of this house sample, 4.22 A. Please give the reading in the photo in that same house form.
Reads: 2 A
